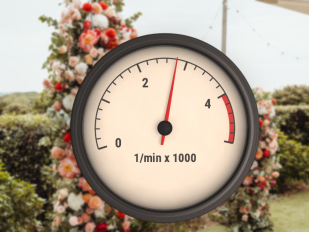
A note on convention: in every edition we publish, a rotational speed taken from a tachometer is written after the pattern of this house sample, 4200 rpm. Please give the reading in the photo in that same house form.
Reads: 2800 rpm
